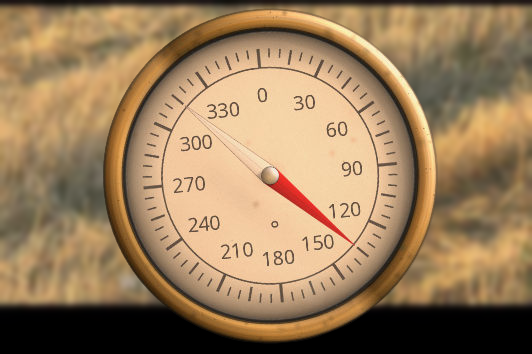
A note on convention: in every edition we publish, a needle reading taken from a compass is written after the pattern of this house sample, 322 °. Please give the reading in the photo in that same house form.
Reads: 135 °
